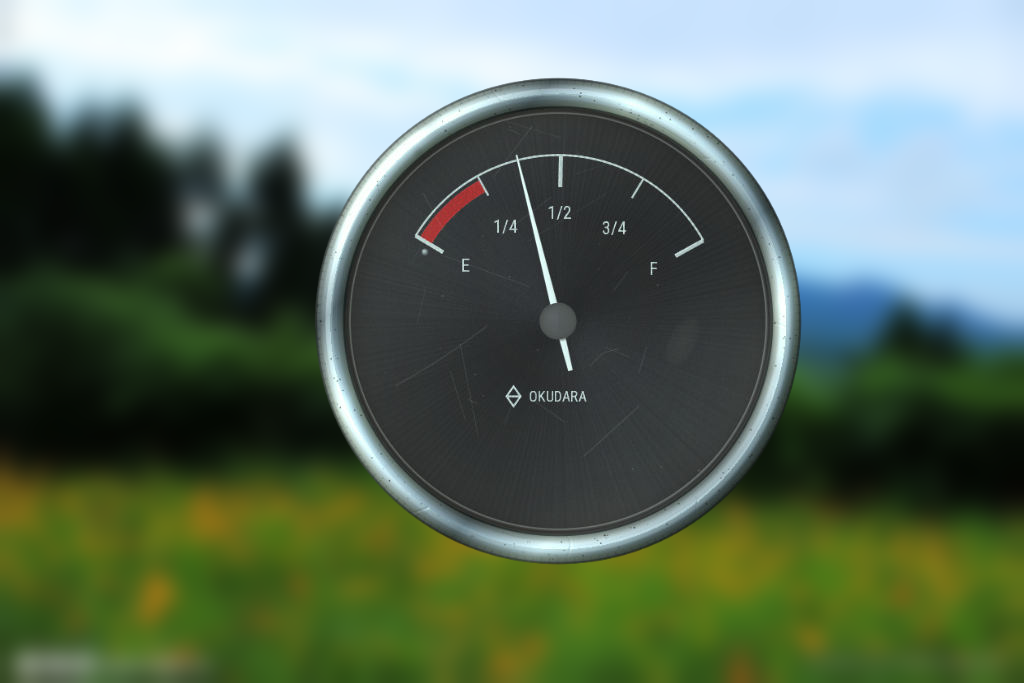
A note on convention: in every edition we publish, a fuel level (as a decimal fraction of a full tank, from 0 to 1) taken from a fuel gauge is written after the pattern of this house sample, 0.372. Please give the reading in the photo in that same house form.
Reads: 0.375
